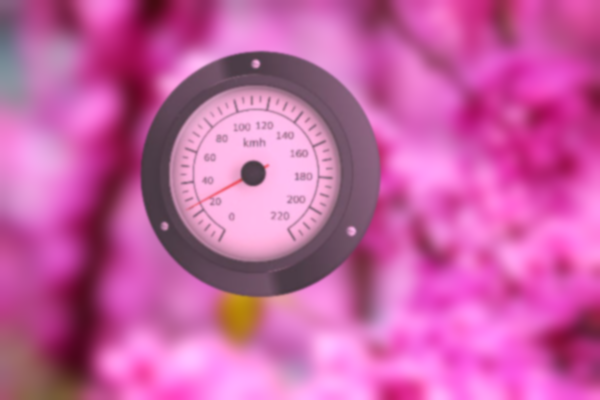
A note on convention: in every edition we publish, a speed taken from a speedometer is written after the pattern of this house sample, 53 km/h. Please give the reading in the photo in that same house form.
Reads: 25 km/h
